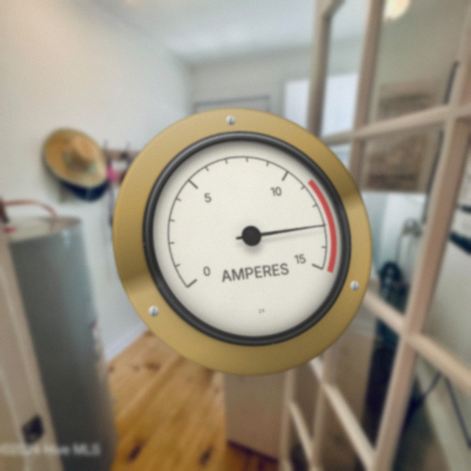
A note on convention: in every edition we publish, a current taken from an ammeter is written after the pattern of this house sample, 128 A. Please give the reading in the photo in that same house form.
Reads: 13 A
